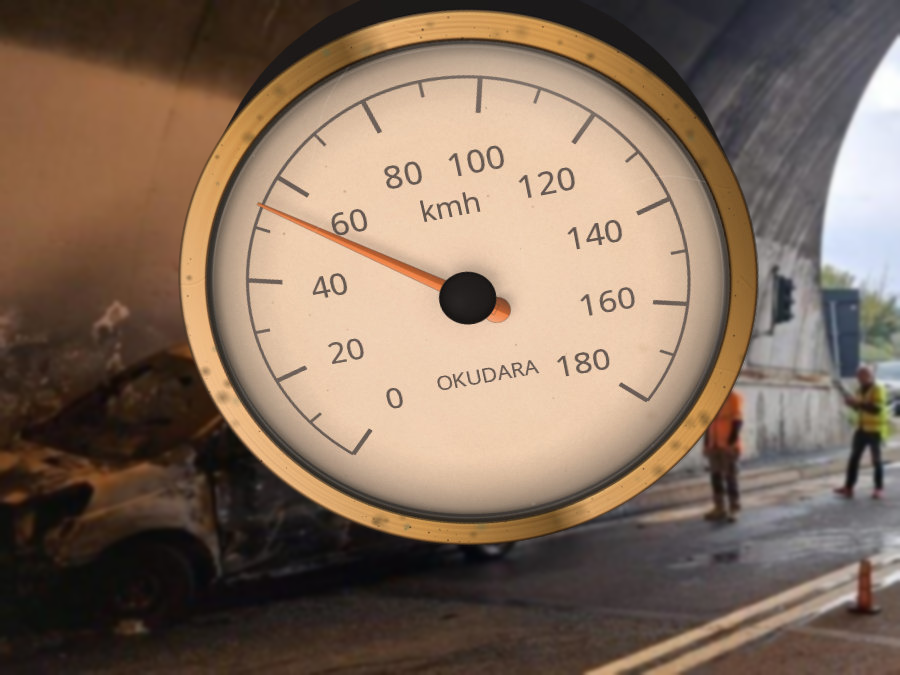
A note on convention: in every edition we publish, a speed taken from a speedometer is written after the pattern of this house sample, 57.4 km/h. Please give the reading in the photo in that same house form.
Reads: 55 km/h
